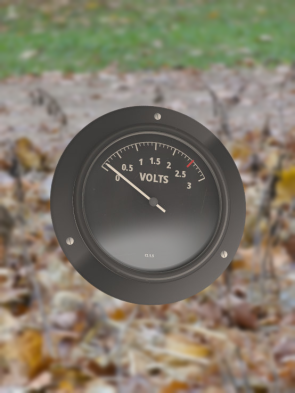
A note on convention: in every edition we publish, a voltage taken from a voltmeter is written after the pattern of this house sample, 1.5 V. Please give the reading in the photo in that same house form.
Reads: 0.1 V
